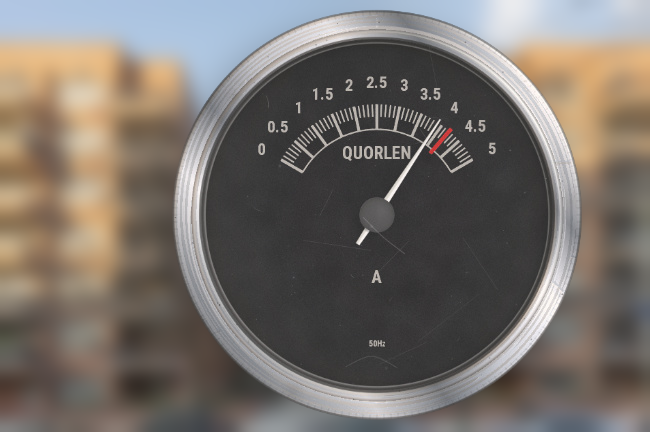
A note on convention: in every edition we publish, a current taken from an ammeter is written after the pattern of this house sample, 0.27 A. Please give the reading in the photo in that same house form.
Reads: 3.9 A
